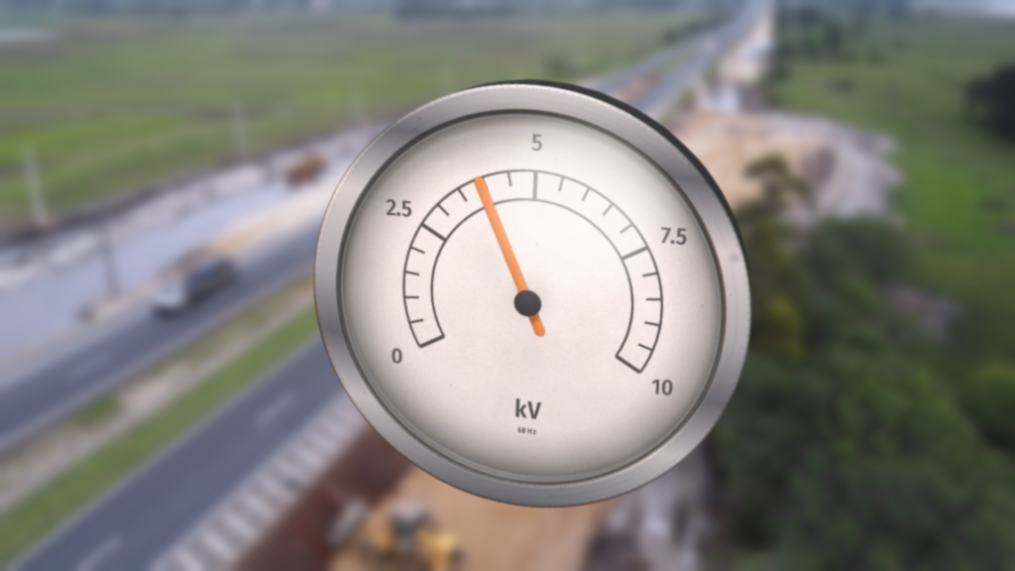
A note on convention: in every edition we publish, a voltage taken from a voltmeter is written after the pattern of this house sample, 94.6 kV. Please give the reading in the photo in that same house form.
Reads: 4 kV
